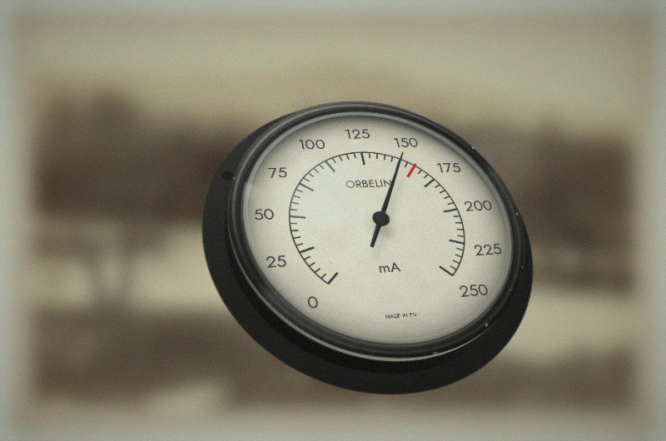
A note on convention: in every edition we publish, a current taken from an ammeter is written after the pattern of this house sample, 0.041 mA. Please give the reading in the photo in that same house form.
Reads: 150 mA
